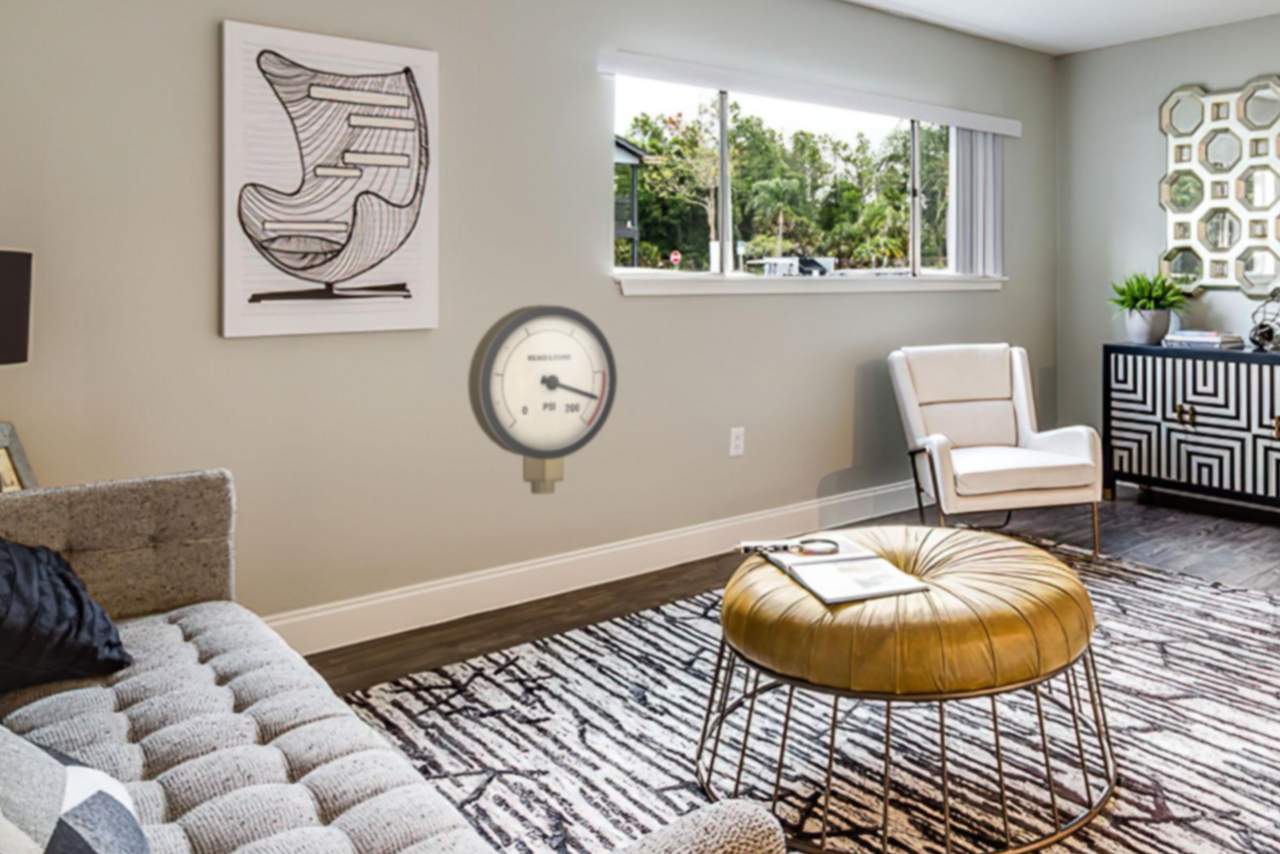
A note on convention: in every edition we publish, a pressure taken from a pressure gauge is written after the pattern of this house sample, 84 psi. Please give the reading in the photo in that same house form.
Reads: 180 psi
